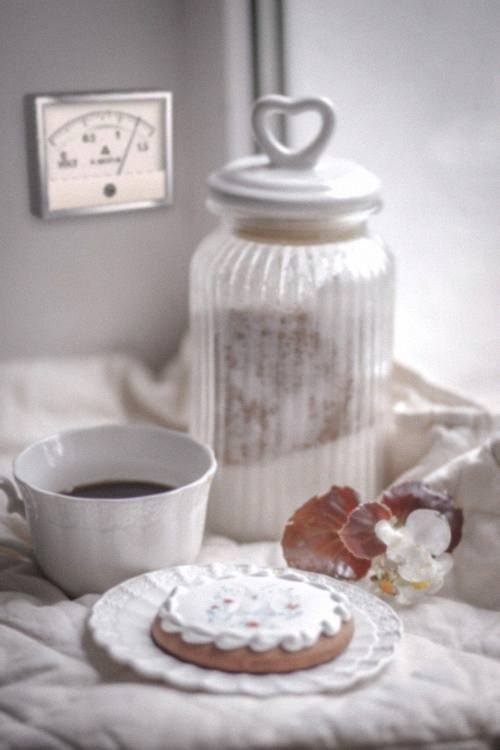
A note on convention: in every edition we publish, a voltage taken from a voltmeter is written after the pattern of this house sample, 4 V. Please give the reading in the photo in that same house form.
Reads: 1.25 V
